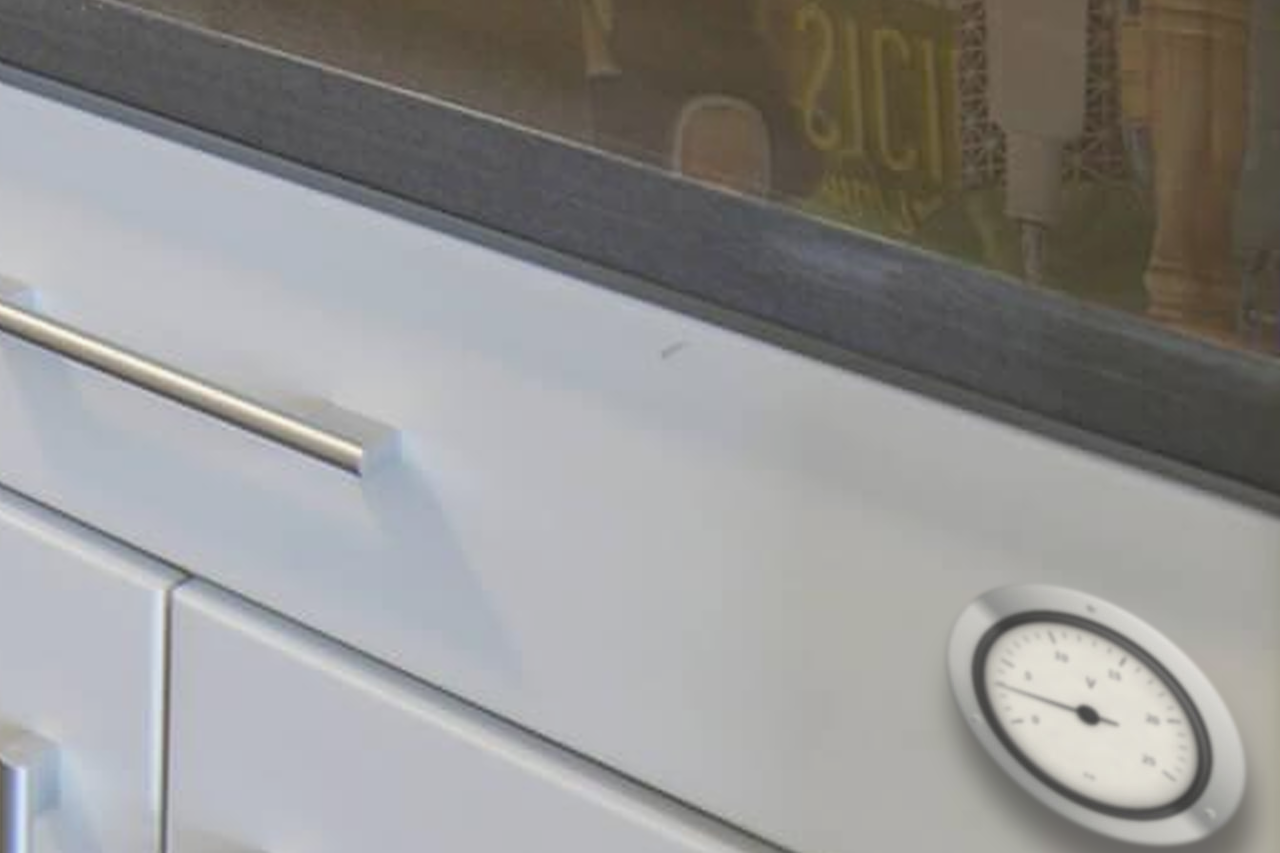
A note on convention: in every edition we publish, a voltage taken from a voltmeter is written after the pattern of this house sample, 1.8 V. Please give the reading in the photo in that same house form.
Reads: 3 V
